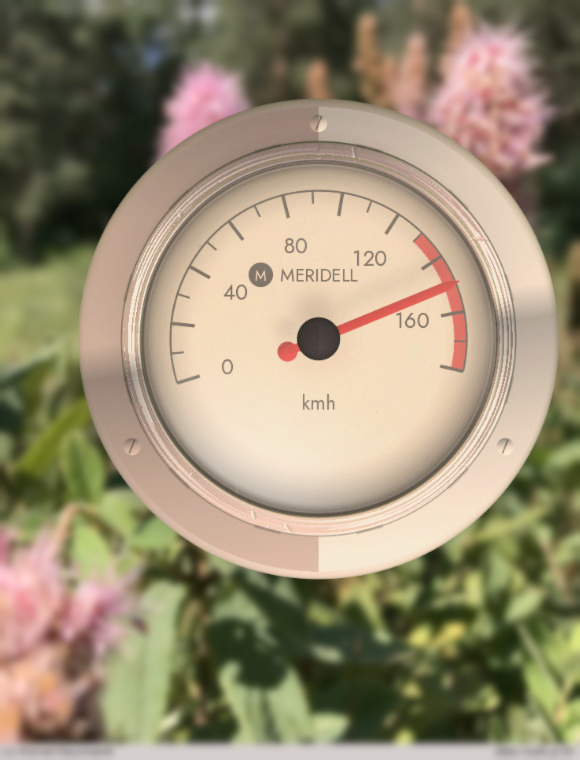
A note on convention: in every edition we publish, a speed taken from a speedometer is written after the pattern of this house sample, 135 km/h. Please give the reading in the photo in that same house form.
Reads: 150 km/h
